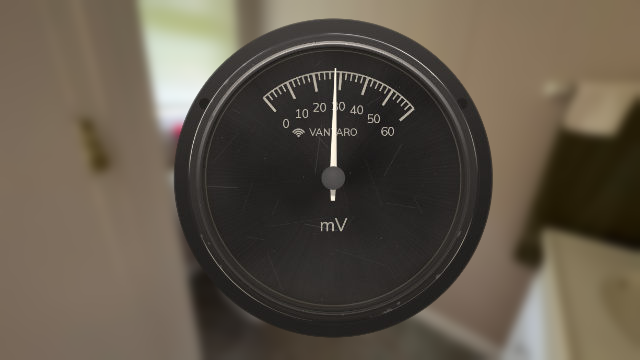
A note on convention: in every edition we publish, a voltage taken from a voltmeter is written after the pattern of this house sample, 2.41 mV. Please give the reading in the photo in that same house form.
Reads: 28 mV
